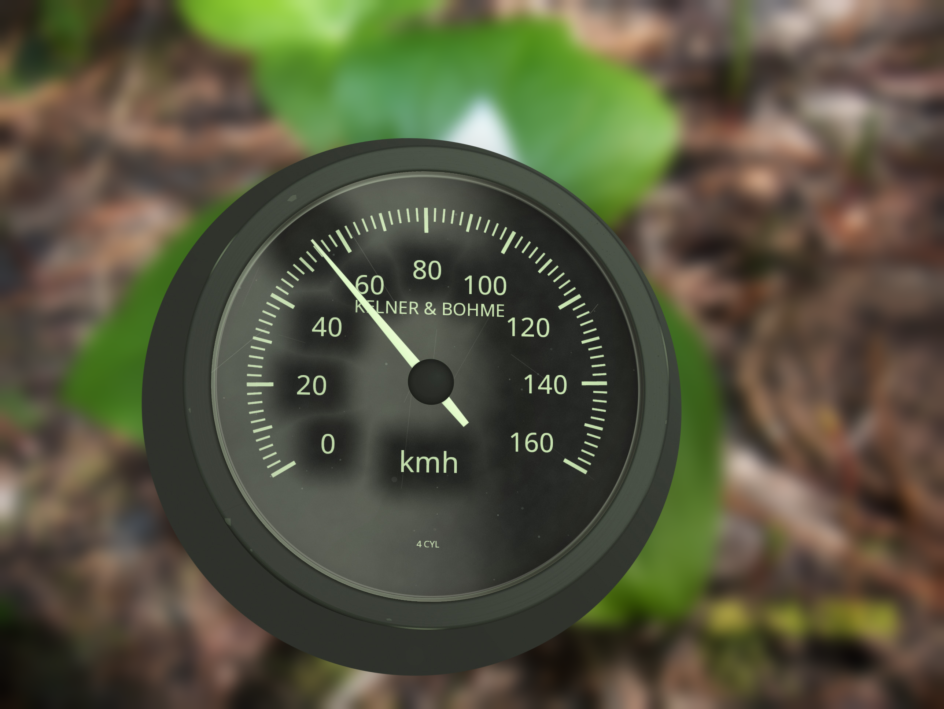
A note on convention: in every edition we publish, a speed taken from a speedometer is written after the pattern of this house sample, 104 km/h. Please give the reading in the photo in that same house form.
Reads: 54 km/h
